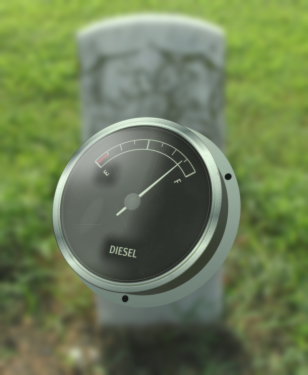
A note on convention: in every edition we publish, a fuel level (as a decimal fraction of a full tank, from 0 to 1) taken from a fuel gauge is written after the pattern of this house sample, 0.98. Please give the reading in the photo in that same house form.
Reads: 0.875
